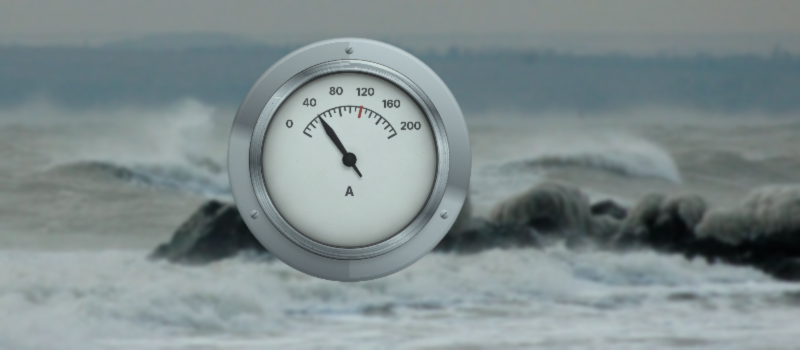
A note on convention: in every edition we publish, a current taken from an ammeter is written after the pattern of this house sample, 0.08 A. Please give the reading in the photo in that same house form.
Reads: 40 A
